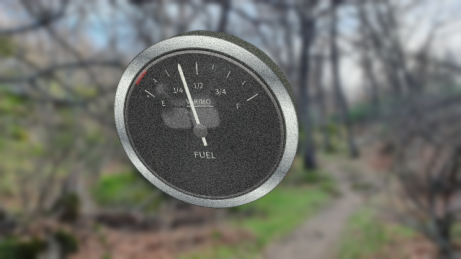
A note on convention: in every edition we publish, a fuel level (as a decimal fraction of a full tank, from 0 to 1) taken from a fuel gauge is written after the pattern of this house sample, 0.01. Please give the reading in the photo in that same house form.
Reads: 0.375
